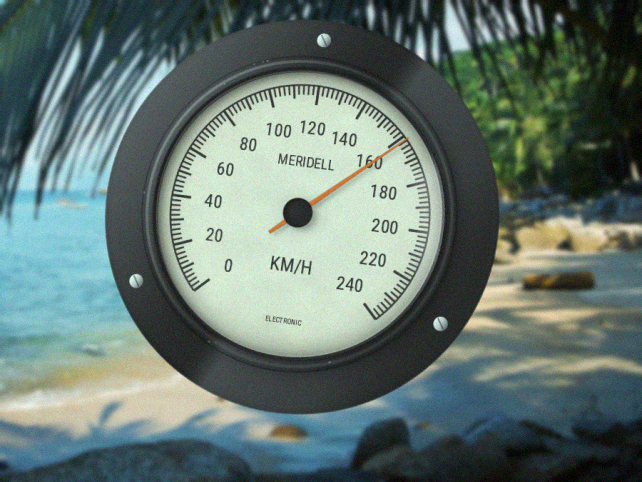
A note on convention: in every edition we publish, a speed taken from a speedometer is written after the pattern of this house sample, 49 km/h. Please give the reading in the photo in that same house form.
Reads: 162 km/h
